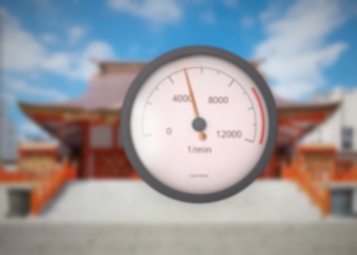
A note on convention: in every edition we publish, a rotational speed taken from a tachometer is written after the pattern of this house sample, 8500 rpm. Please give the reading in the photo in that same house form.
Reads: 5000 rpm
